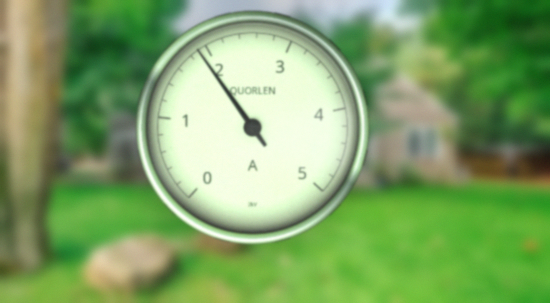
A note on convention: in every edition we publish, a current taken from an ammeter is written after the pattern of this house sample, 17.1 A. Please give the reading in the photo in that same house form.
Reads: 1.9 A
